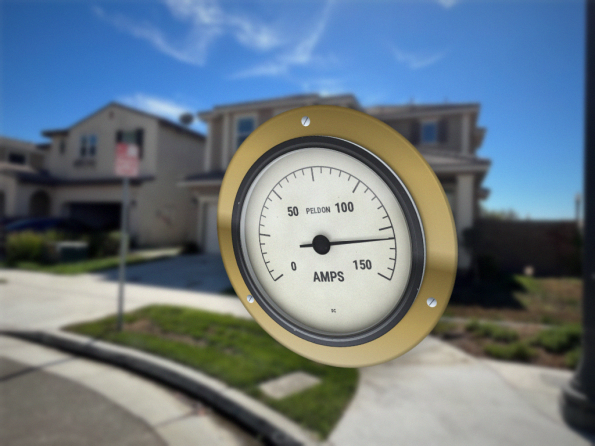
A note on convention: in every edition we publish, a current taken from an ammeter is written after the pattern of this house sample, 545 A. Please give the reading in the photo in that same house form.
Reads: 130 A
